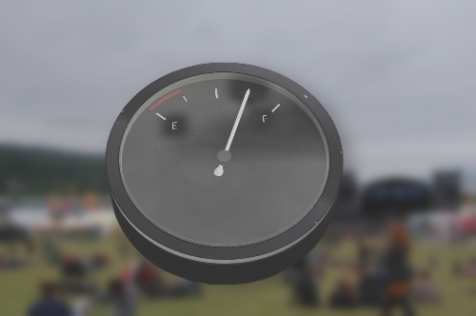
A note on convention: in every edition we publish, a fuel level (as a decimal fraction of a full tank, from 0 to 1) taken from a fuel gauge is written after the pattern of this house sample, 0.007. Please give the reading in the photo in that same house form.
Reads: 0.75
